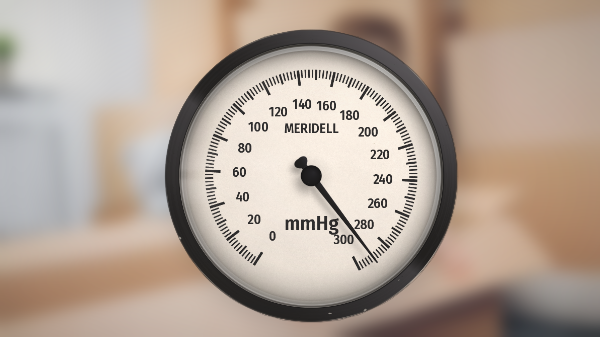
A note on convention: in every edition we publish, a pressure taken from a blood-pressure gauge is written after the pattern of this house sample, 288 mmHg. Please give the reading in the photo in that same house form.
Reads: 290 mmHg
